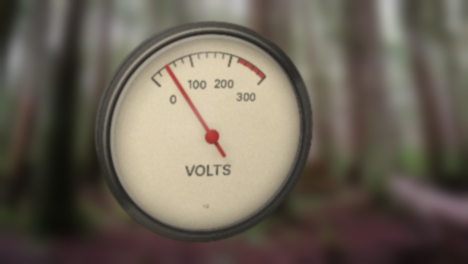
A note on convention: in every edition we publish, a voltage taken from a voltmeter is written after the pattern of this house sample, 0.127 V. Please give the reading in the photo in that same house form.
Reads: 40 V
